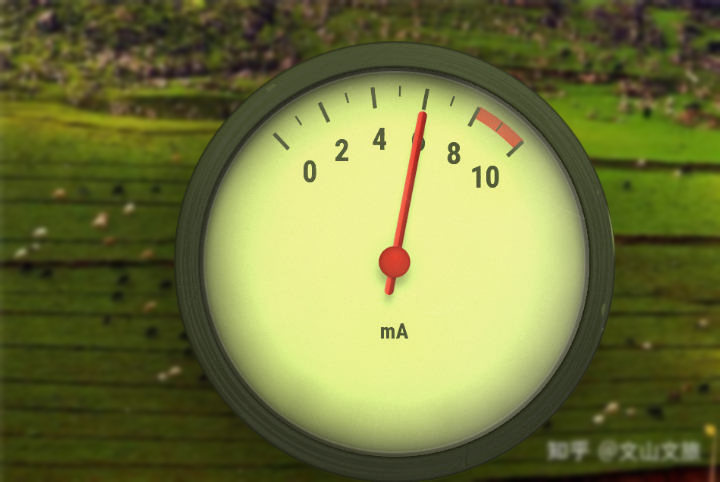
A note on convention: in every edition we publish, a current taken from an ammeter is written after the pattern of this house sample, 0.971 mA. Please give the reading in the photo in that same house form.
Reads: 6 mA
